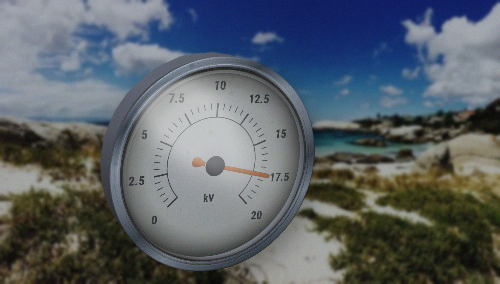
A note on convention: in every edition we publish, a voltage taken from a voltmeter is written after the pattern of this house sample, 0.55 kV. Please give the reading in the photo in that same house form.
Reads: 17.5 kV
